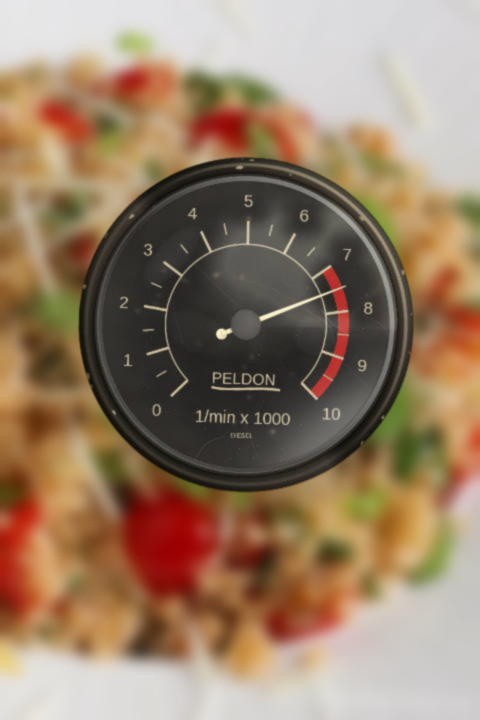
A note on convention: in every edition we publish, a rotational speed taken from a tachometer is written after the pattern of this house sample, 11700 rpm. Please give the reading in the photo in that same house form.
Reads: 7500 rpm
